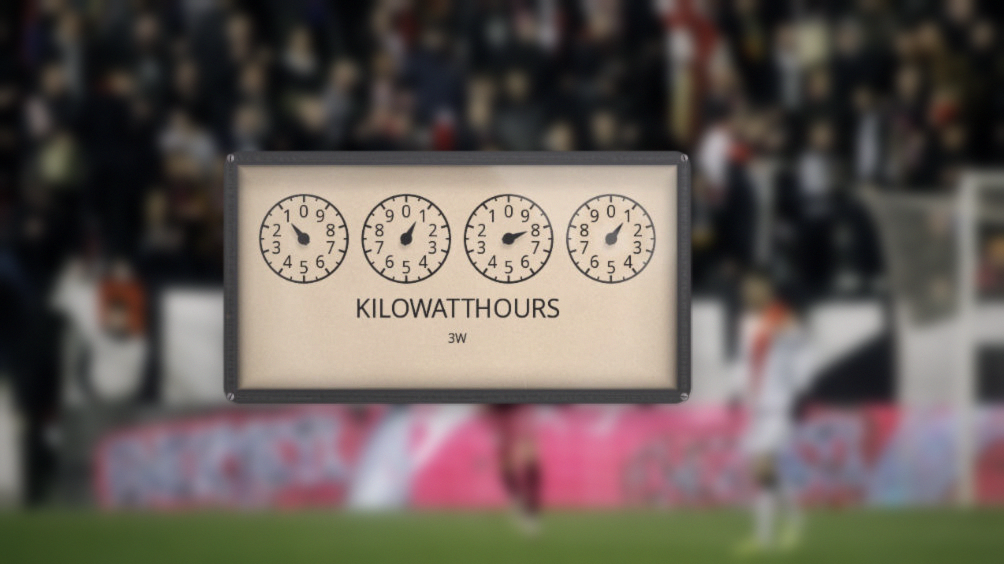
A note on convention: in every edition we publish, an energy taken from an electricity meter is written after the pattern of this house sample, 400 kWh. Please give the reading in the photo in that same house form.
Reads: 1081 kWh
